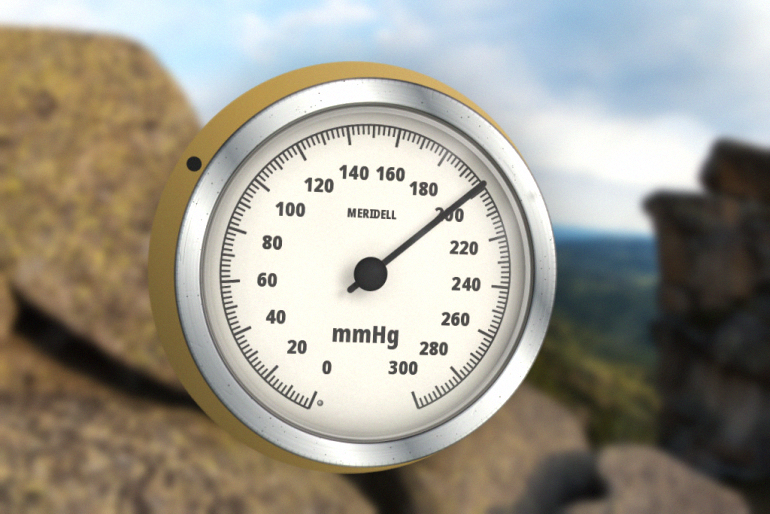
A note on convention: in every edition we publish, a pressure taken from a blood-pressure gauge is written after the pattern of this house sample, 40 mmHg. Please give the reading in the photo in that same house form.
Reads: 198 mmHg
